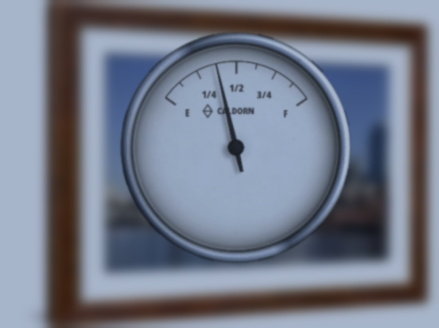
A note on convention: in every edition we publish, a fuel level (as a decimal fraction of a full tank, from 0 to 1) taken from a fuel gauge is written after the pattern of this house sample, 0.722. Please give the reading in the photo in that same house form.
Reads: 0.375
